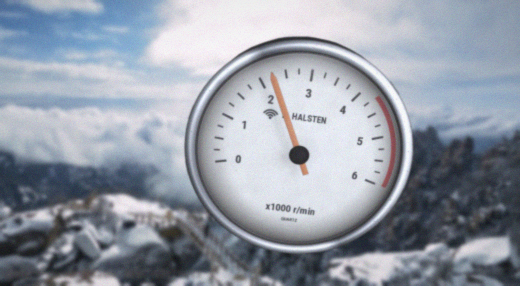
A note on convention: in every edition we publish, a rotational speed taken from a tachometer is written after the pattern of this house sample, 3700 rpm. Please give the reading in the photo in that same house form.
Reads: 2250 rpm
